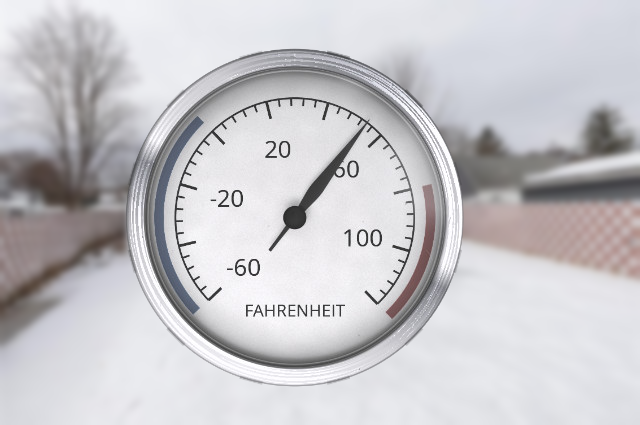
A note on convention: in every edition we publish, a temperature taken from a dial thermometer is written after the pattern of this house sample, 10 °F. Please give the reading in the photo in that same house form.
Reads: 54 °F
